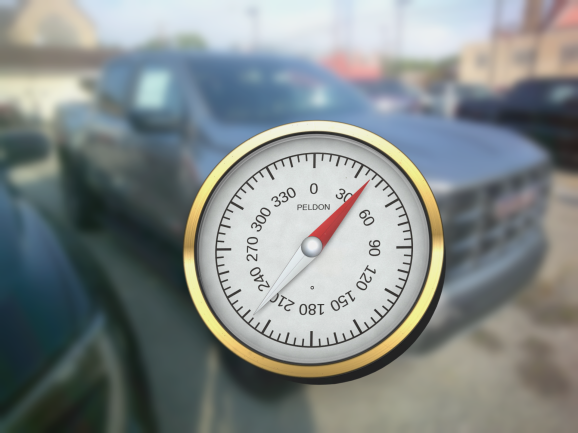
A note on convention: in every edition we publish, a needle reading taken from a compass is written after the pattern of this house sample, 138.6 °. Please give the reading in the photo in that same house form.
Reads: 40 °
